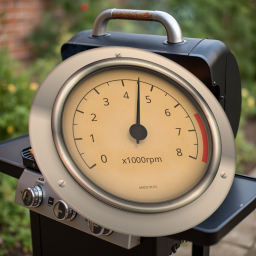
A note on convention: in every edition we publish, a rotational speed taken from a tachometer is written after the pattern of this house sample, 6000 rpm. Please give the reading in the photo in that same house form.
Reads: 4500 rpm
